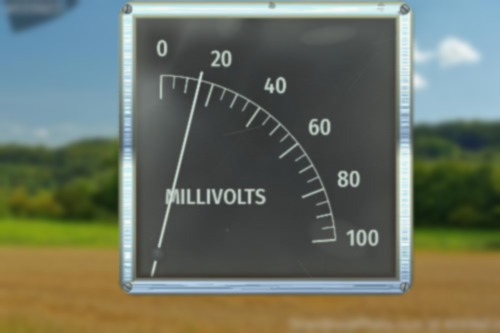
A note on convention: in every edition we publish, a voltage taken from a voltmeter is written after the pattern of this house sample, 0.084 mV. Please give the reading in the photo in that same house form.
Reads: 15 mV
